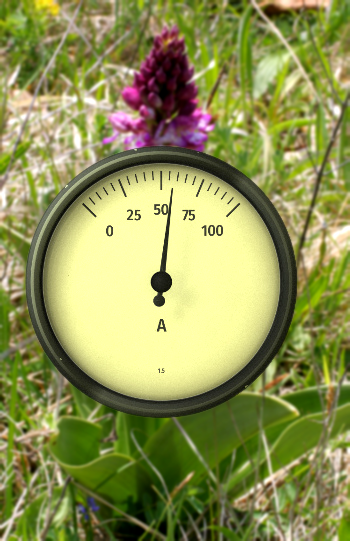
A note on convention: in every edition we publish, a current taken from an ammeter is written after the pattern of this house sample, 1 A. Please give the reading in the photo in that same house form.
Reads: 57.5 A
